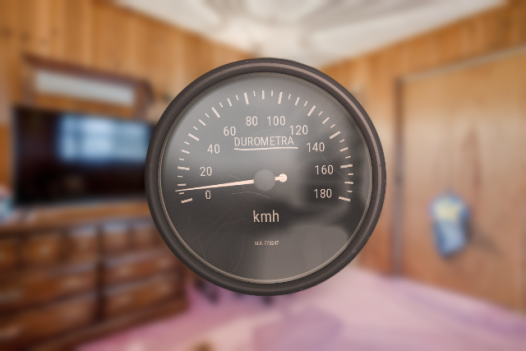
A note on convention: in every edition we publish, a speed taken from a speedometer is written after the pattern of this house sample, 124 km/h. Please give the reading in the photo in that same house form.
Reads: 7.5 km/h
